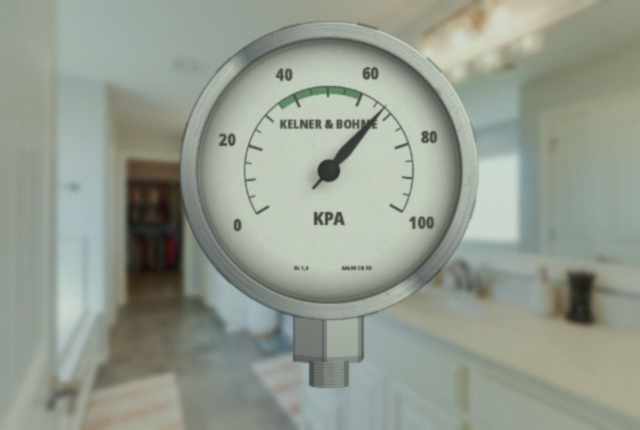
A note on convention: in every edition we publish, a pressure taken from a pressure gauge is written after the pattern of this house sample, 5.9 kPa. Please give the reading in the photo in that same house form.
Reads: 67.5 kPa
